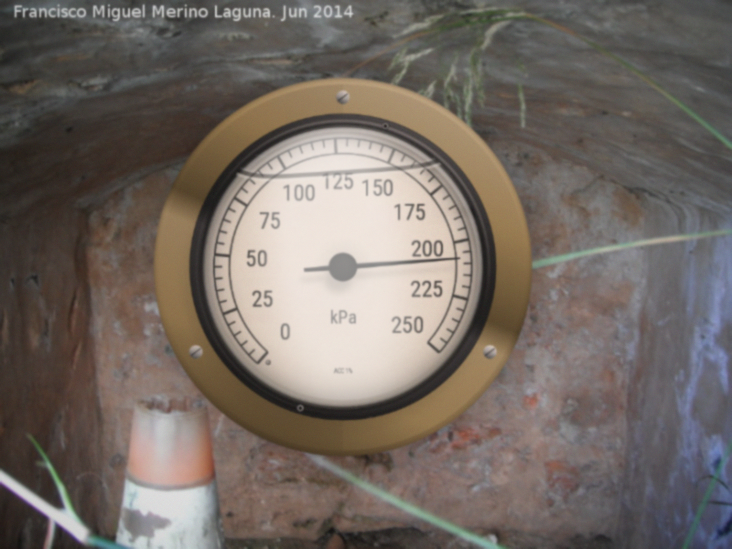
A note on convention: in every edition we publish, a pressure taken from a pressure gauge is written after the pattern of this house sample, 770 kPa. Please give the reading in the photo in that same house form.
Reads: 207.5 kPa
